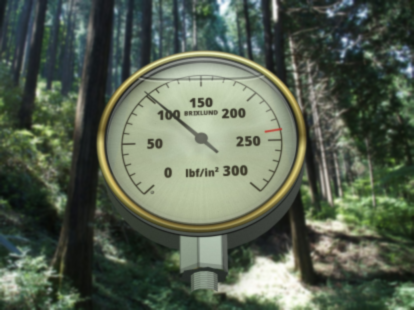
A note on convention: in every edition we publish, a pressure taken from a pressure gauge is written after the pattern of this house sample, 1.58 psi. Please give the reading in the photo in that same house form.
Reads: 100 psi
